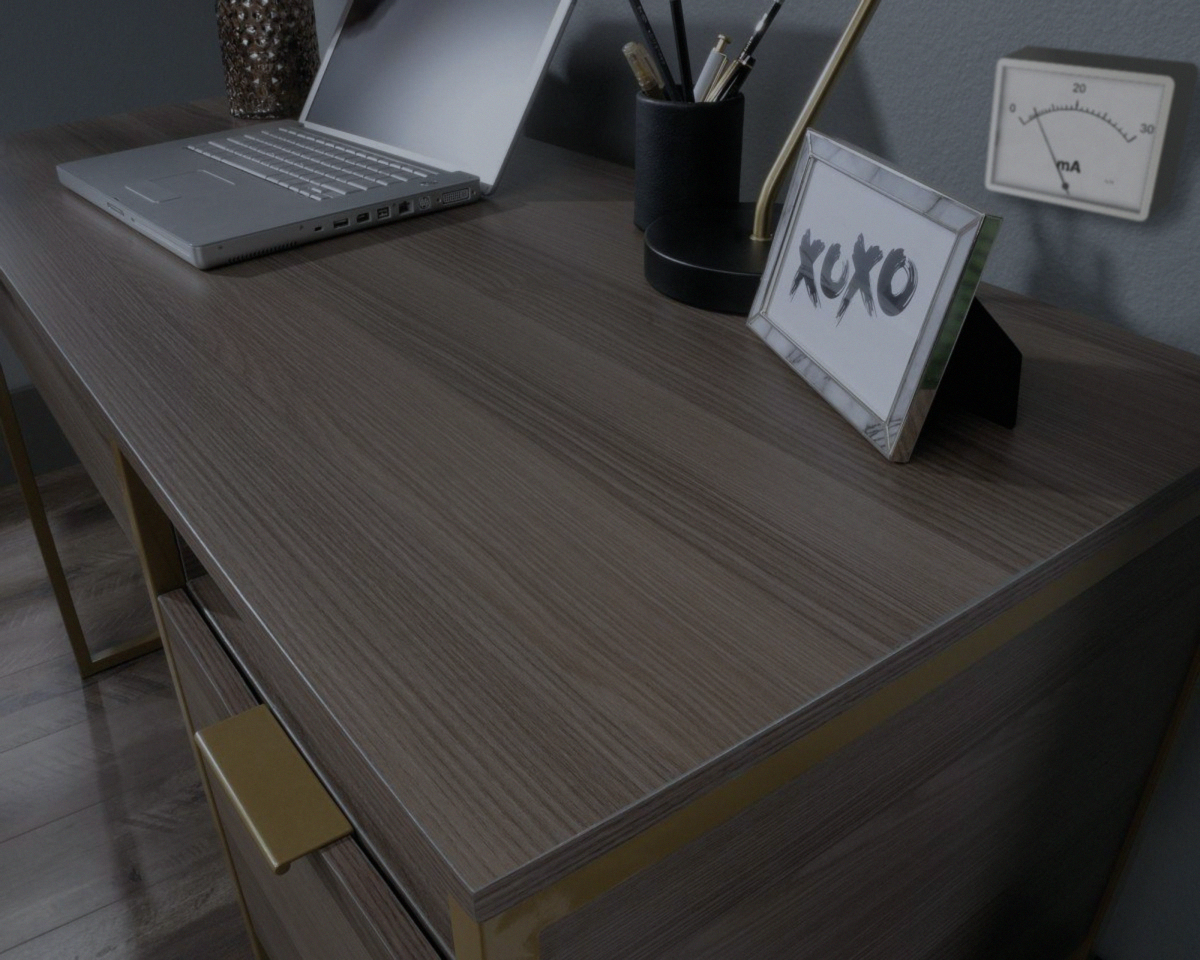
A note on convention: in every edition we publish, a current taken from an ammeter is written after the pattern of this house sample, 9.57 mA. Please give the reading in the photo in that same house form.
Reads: 10 mA
